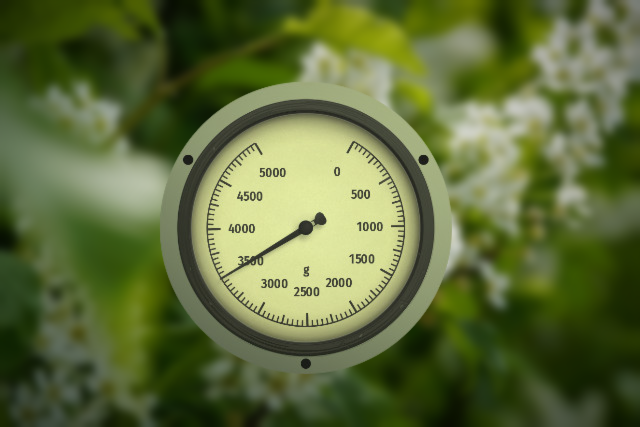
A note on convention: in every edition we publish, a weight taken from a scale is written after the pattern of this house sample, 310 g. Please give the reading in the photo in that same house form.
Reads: 3500 g
